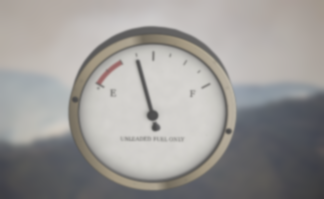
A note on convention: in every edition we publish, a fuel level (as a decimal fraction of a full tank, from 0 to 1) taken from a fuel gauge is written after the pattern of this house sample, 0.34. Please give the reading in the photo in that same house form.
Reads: 0.375
